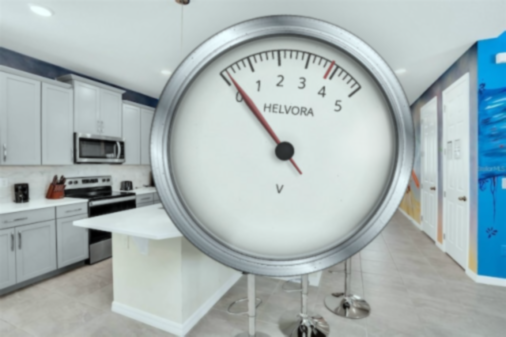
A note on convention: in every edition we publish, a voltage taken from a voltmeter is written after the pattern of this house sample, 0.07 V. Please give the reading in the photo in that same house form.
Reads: 0.2 V
